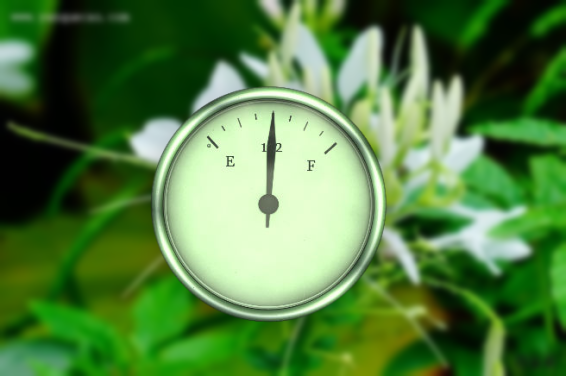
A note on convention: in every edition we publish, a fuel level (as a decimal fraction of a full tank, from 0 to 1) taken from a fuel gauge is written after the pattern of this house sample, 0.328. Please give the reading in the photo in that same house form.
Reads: 0.5
